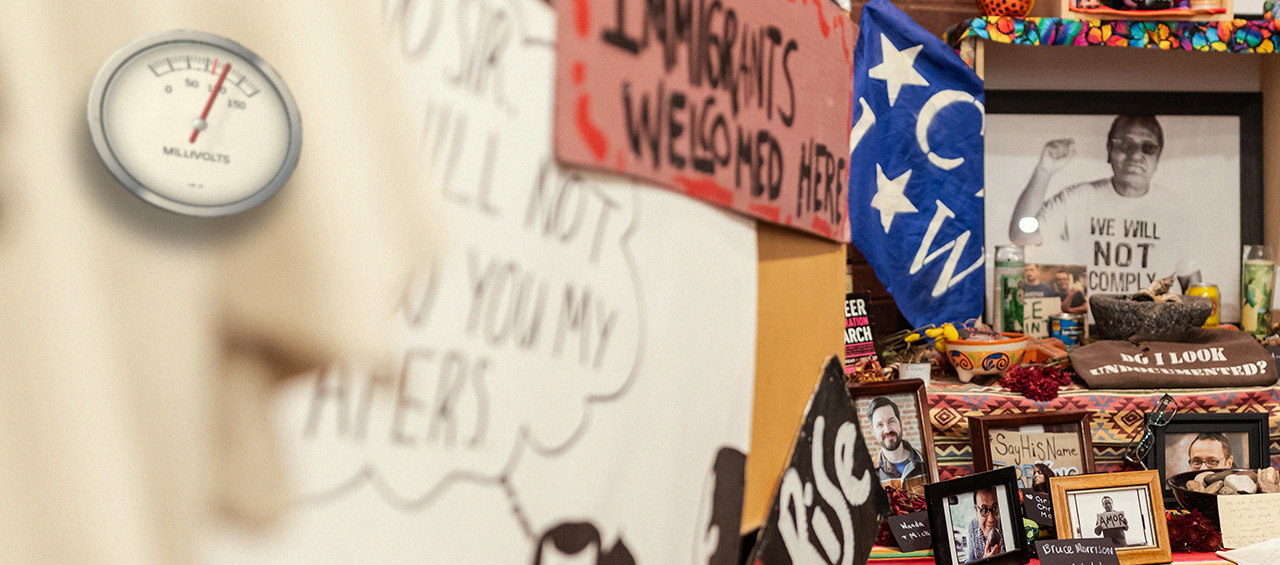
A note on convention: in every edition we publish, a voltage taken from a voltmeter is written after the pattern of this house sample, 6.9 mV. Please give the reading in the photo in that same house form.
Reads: 100 mV
